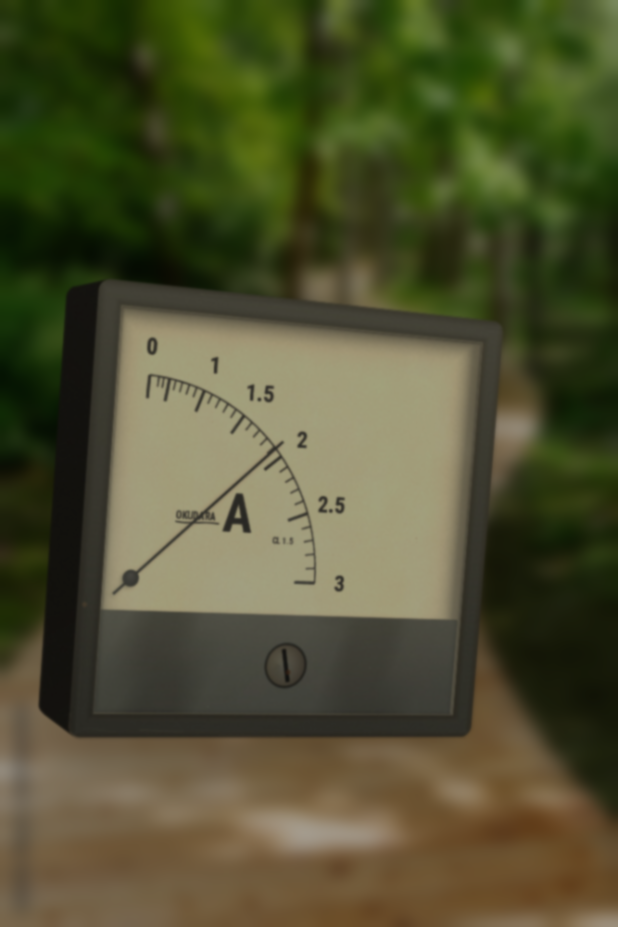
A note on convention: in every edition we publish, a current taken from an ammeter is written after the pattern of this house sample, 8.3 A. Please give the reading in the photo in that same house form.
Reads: 1.9 A
